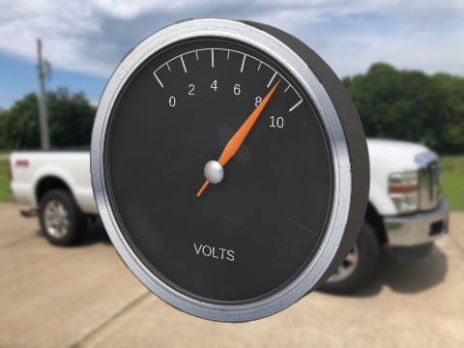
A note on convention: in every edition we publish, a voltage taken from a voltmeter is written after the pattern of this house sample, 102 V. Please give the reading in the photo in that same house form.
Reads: 8.5 V
